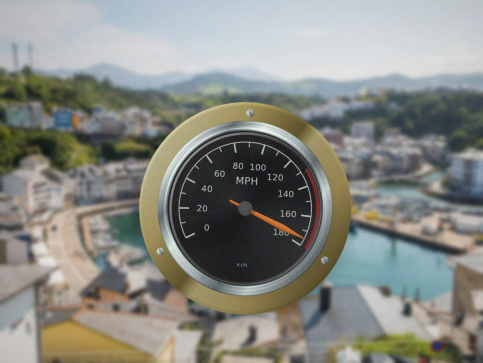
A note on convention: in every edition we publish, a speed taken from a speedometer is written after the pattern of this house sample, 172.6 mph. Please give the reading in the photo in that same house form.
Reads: 175 mph
